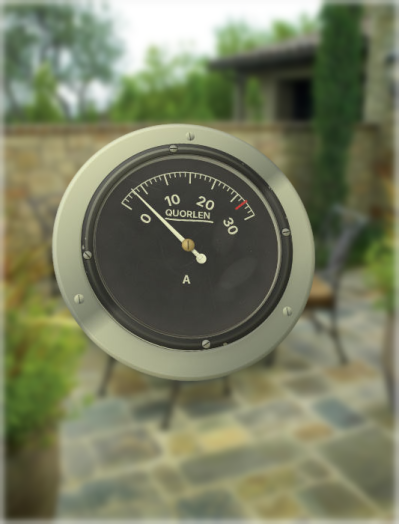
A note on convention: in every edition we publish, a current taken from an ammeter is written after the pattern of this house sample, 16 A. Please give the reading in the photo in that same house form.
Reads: 3 A
